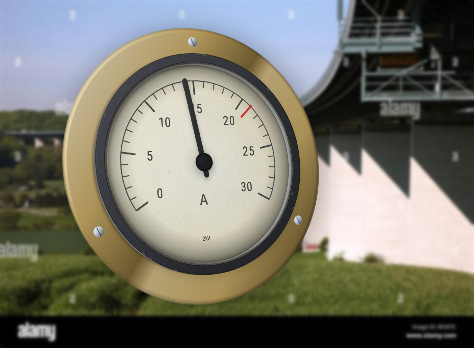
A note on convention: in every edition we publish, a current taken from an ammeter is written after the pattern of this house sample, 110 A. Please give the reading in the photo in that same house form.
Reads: 14 A
